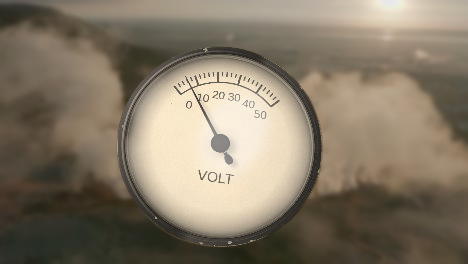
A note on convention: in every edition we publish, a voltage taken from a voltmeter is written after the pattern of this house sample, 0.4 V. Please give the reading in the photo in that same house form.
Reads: 6 V
